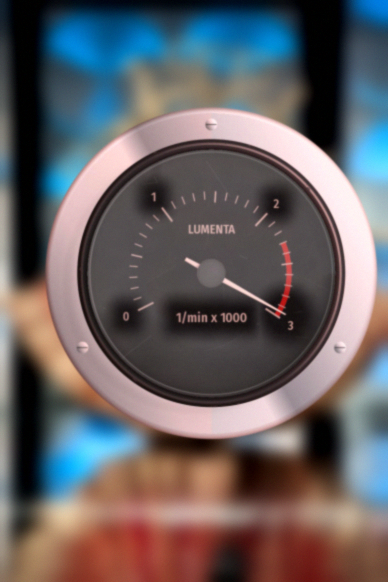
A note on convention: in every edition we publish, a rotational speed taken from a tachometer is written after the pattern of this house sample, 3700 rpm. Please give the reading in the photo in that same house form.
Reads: 2950 rpm
